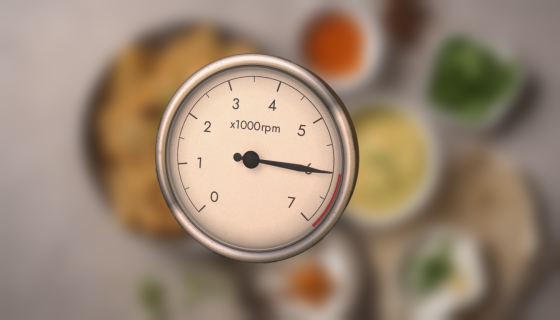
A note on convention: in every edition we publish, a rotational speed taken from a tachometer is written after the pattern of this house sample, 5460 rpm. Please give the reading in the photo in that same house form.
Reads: 6000 rpm
